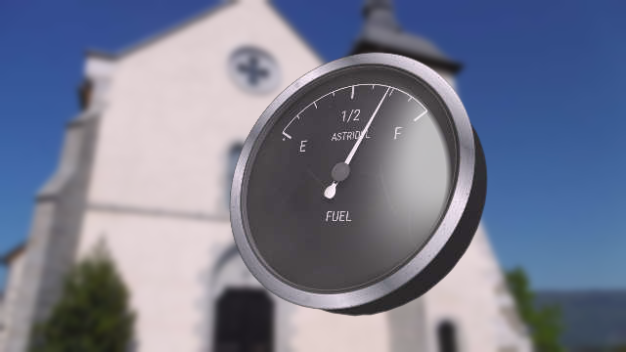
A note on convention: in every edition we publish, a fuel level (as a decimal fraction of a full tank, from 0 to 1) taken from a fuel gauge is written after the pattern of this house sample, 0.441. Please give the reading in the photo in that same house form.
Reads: 0.75
